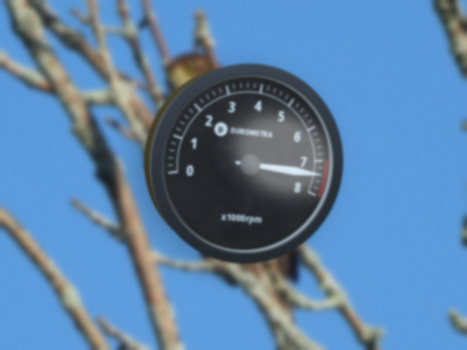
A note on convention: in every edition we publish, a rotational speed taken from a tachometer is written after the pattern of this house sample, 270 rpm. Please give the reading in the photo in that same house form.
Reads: 7400 rpm
